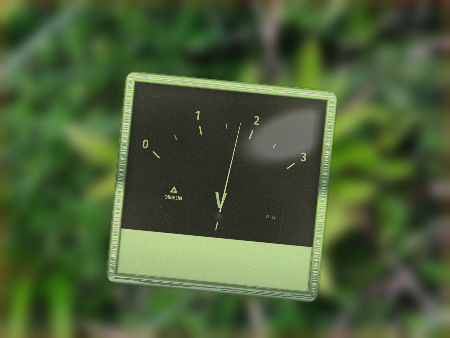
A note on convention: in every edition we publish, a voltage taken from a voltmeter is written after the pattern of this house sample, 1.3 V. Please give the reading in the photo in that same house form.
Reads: 1.75 V
